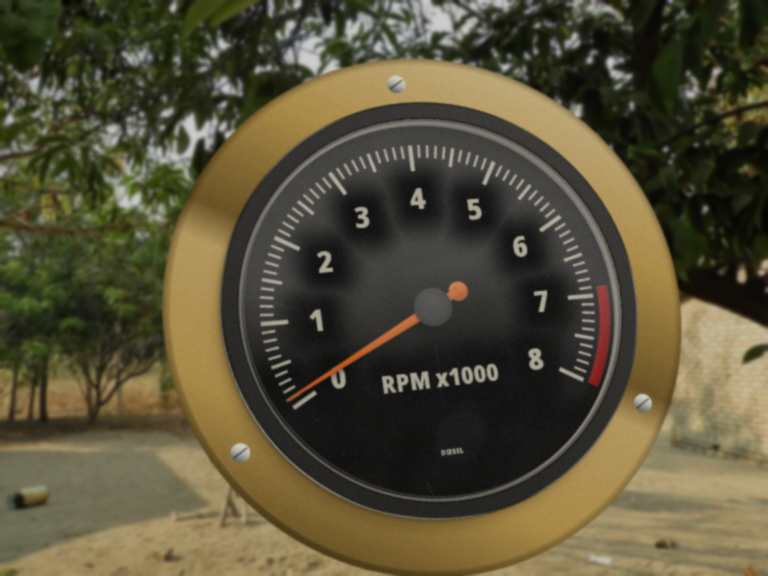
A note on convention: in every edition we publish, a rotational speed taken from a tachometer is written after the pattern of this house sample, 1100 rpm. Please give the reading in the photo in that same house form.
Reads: 100 rpm
